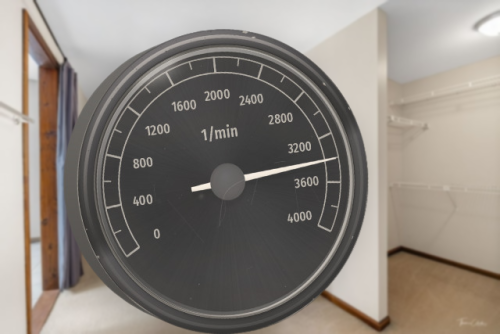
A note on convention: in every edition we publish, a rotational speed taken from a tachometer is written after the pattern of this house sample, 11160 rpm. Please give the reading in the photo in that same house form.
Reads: 3400 rpm
